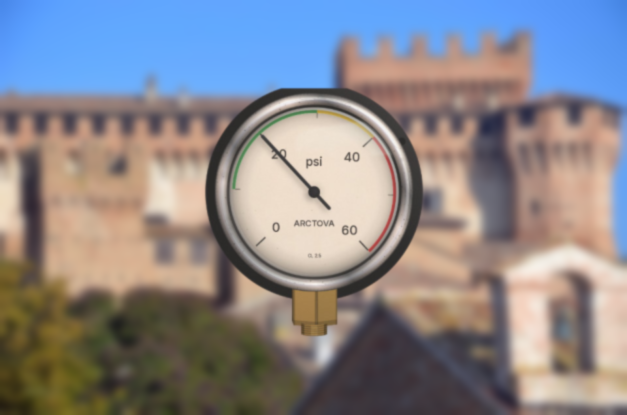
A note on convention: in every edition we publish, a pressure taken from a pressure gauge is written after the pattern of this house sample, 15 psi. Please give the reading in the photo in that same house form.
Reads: 20 psi
